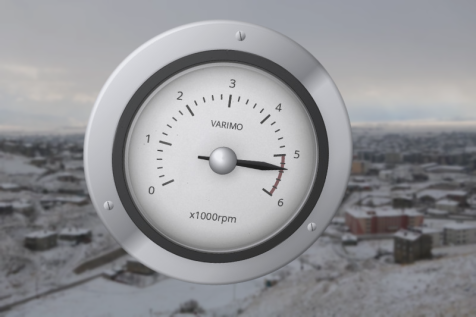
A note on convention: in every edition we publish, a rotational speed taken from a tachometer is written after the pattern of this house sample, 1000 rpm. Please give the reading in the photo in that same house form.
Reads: 5300 rpm
